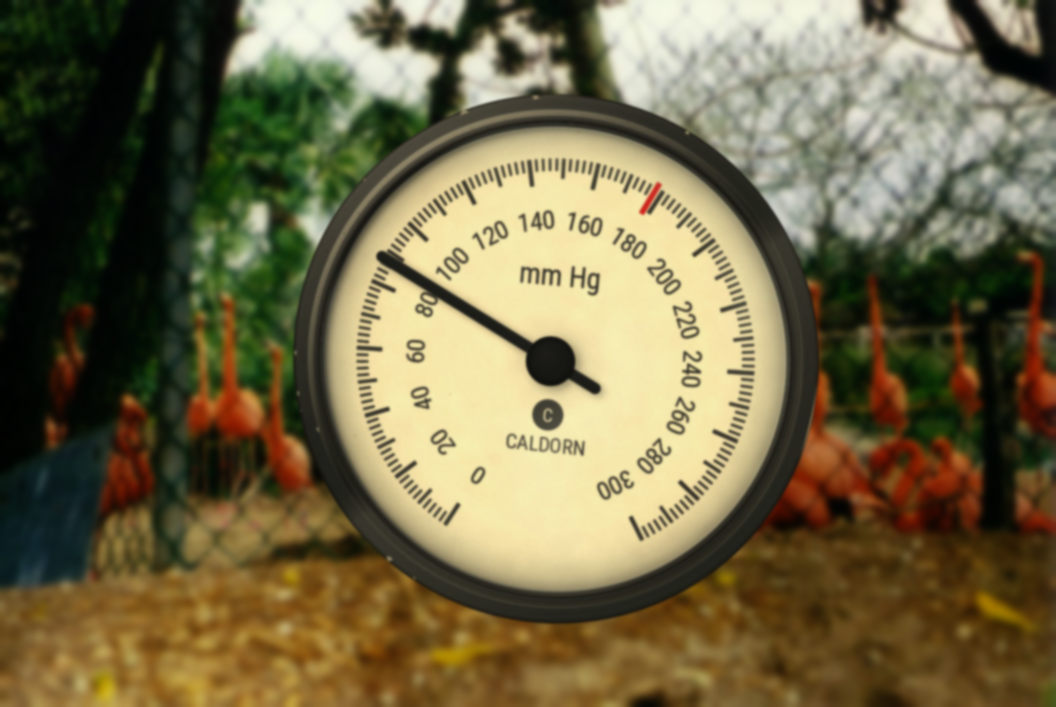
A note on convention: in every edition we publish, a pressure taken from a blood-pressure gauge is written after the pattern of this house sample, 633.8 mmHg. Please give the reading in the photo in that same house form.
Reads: 88 mmHg
